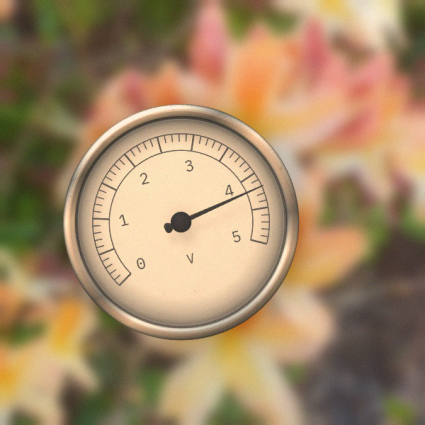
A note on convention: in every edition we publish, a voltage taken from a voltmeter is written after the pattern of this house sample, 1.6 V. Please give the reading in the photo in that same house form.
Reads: 4.2 V
